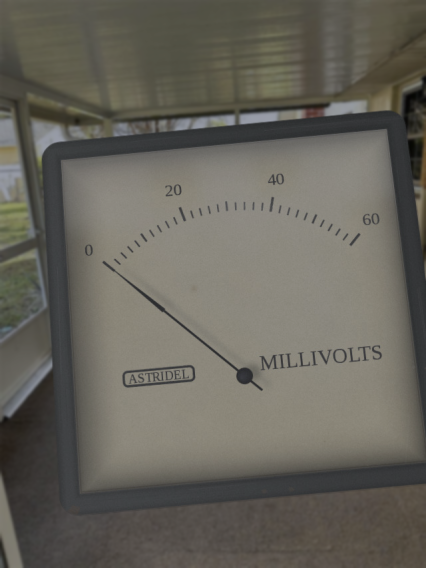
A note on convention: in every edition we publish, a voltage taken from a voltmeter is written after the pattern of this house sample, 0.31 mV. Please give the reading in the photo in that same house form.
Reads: 0 mV
